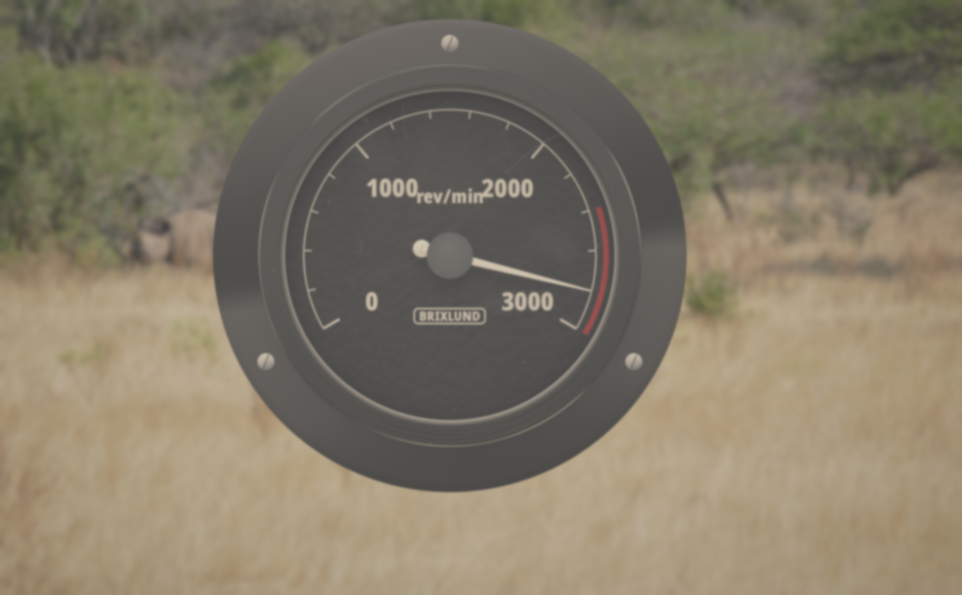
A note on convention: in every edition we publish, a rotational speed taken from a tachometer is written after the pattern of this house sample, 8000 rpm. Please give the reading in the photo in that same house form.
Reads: 2800 rpm
